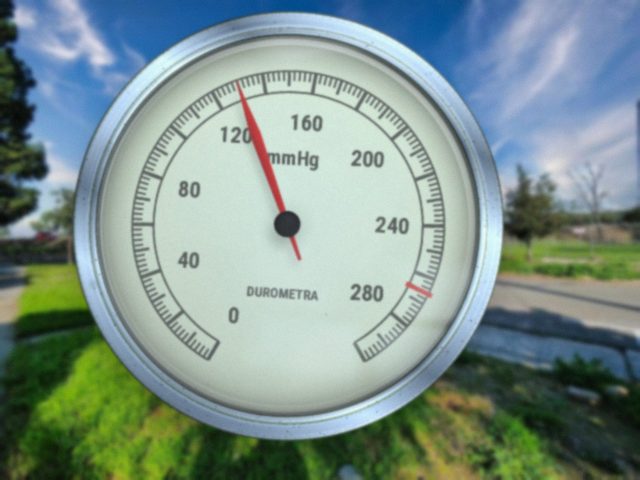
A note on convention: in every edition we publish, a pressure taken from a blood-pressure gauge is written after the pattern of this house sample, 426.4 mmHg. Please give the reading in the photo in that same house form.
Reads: 130 mmHg
